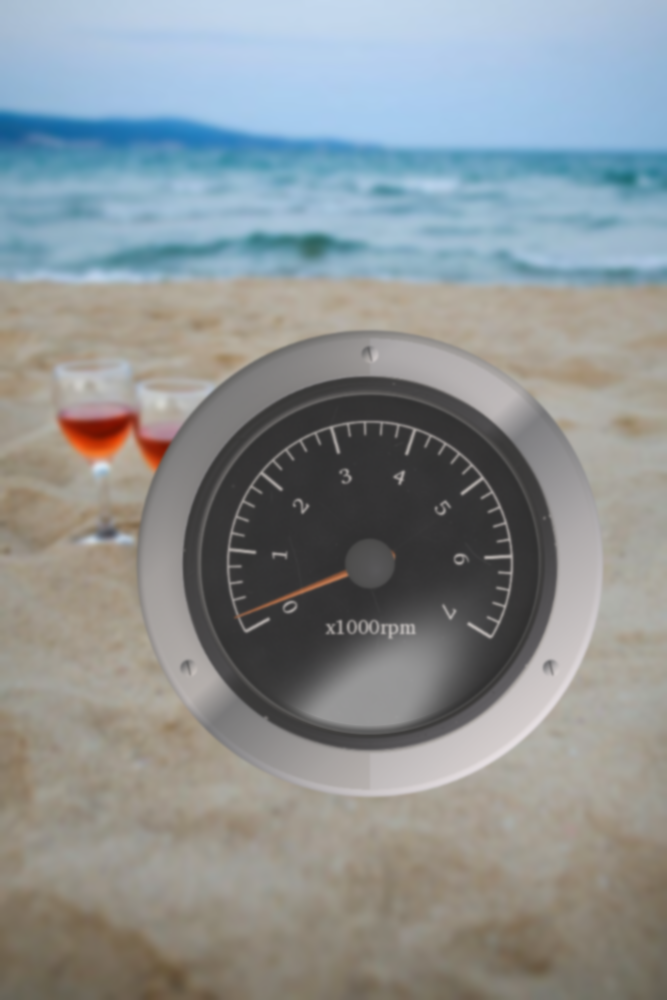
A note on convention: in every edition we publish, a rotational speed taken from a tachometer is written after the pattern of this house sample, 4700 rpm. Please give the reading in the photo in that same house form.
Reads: 200 rpm
